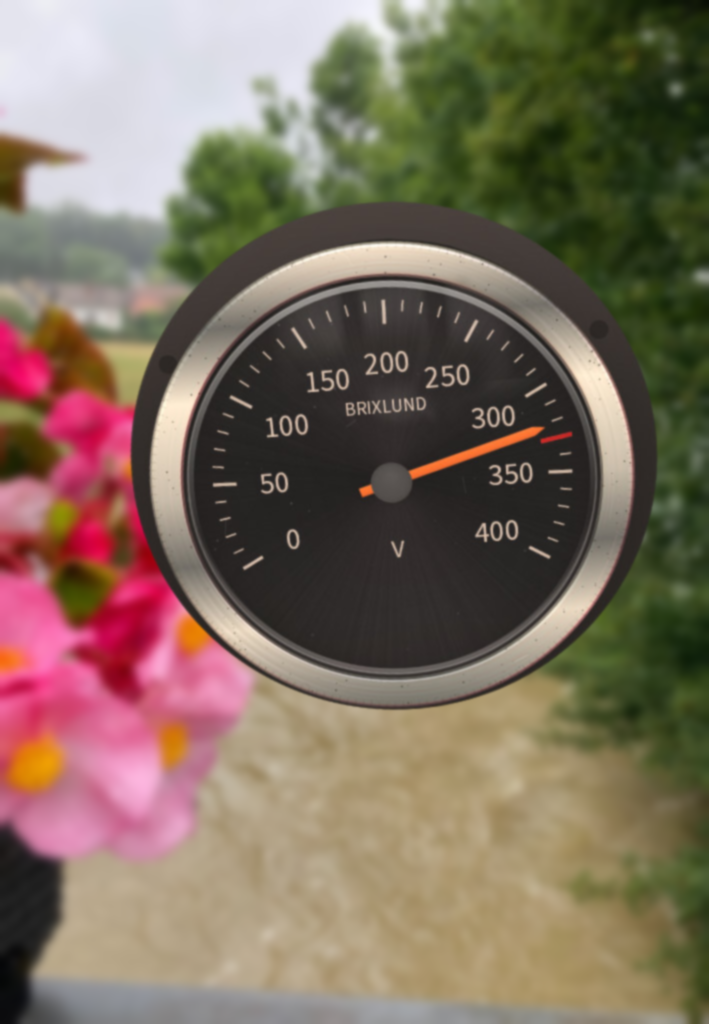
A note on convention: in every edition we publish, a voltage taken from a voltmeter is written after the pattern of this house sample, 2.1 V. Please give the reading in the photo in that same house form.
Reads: 320 V
